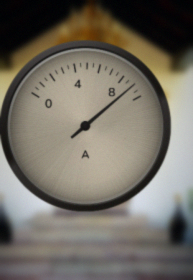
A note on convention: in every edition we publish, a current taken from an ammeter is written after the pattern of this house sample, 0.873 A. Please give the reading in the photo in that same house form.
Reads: 9 A
